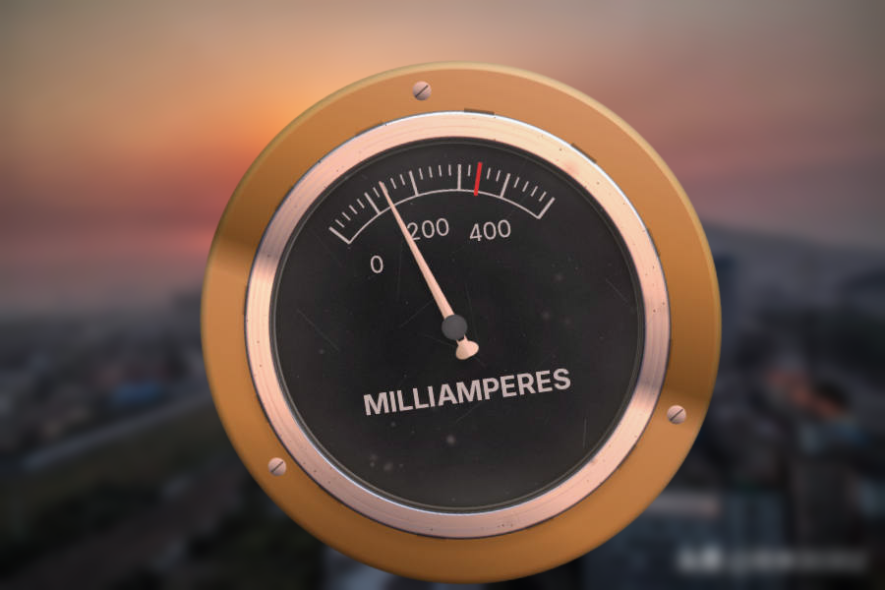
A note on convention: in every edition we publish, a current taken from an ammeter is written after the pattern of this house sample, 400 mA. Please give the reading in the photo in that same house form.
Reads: 140 mA
